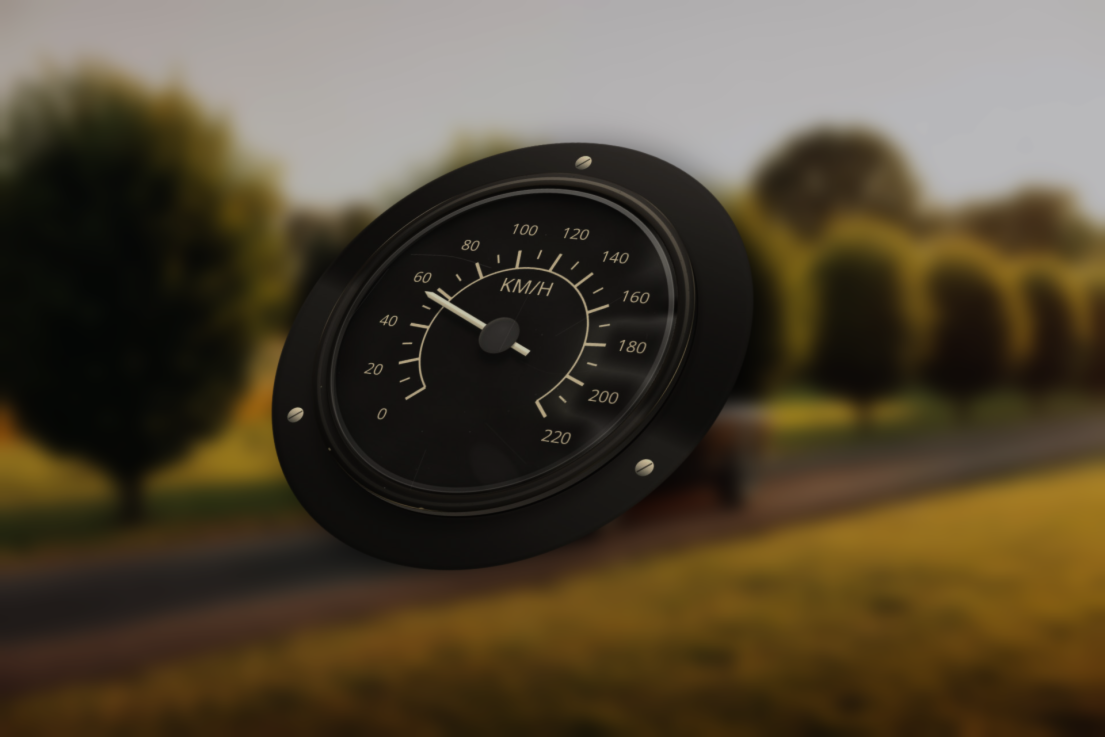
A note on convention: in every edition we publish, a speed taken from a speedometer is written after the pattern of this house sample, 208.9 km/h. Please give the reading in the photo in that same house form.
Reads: 55 km/h
